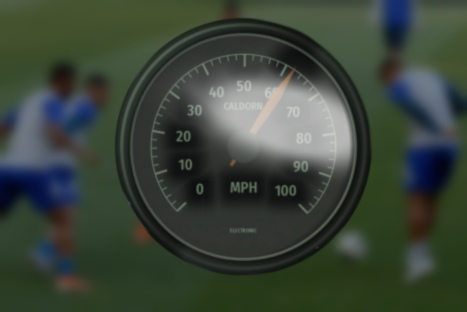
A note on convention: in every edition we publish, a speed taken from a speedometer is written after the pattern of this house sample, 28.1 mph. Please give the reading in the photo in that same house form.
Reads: 62 mph
